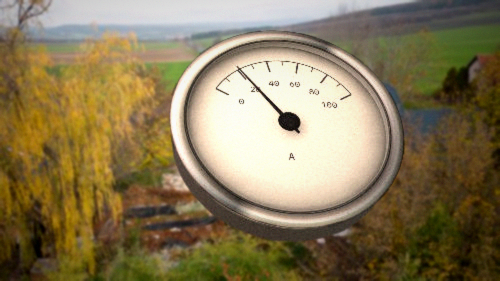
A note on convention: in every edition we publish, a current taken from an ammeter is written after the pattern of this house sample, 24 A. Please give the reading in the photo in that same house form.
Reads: 20 A
